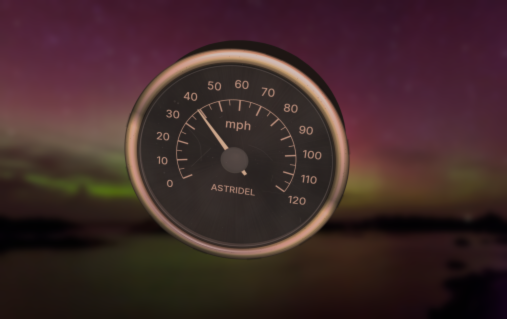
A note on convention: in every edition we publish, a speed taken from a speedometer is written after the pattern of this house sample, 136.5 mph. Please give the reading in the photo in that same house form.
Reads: 40 mph
